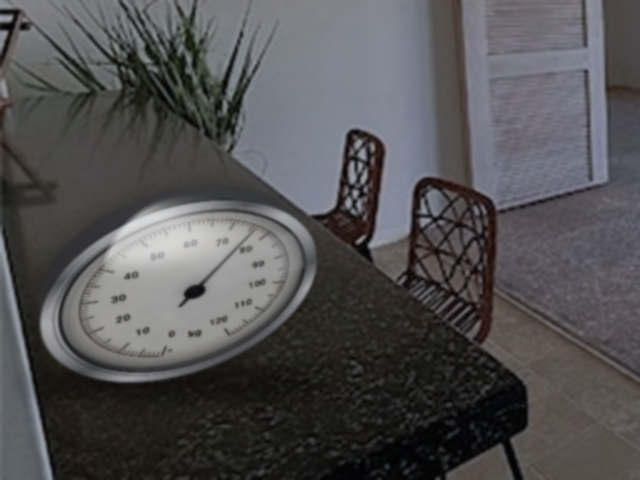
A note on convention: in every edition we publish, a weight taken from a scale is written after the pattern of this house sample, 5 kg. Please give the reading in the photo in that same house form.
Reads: 75 kg
